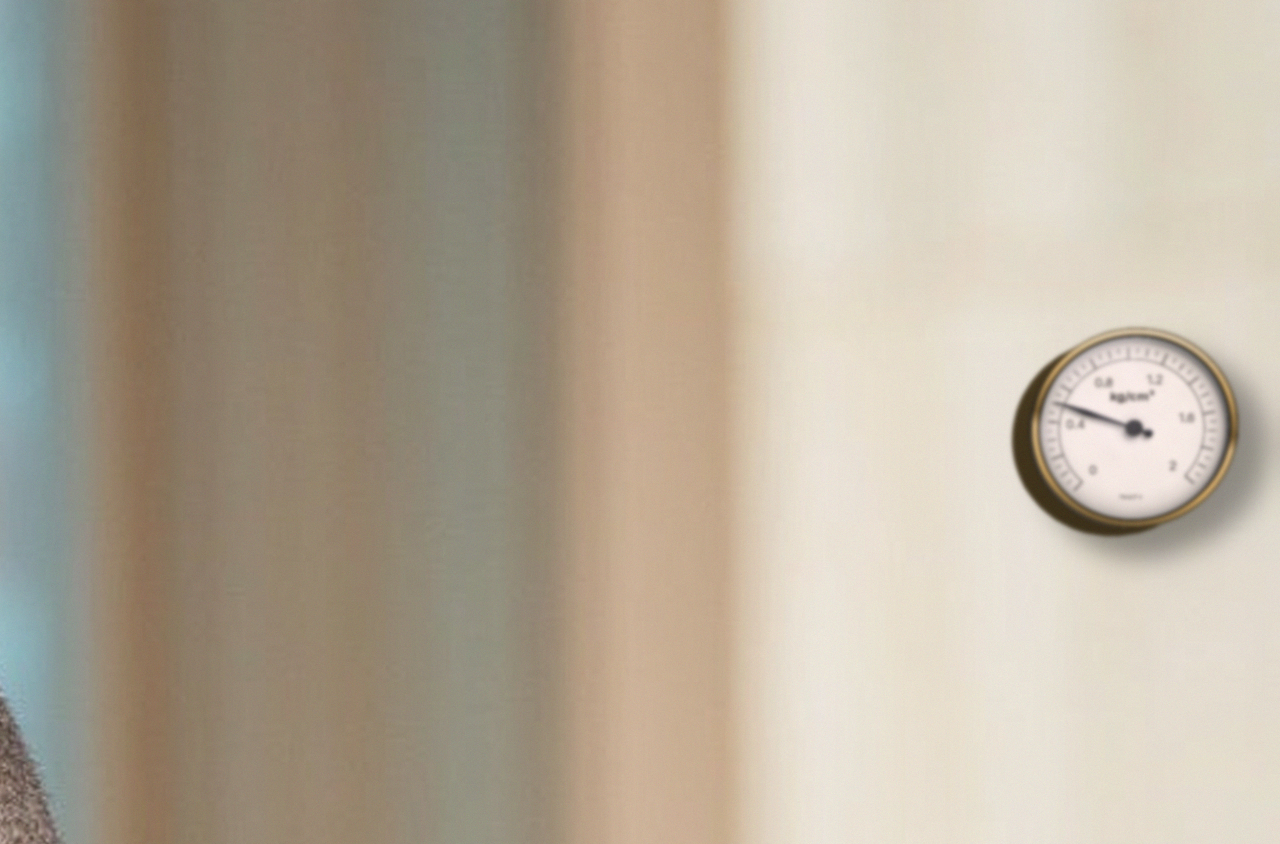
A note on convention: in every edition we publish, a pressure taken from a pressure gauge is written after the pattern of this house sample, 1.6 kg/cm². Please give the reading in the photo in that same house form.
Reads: 0.5 kg/cm²
